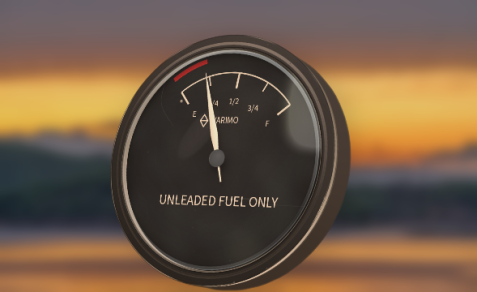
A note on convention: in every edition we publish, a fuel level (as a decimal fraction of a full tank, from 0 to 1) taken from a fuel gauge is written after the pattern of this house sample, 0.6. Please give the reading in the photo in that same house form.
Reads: 0.25
